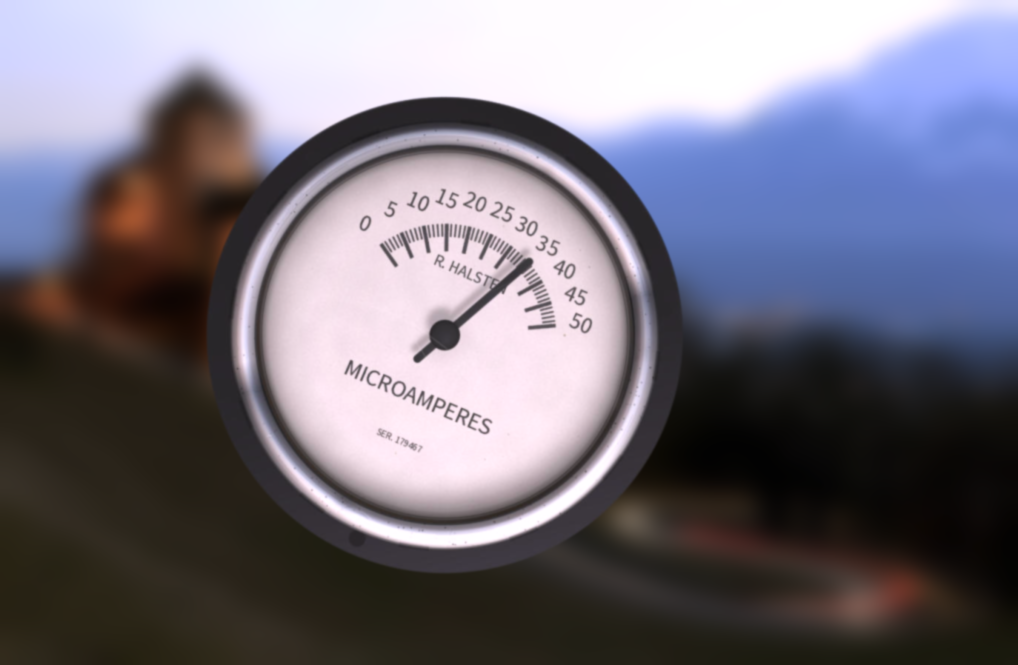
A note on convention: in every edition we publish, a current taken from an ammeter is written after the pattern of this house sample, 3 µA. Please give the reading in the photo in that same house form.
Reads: 35 µA
